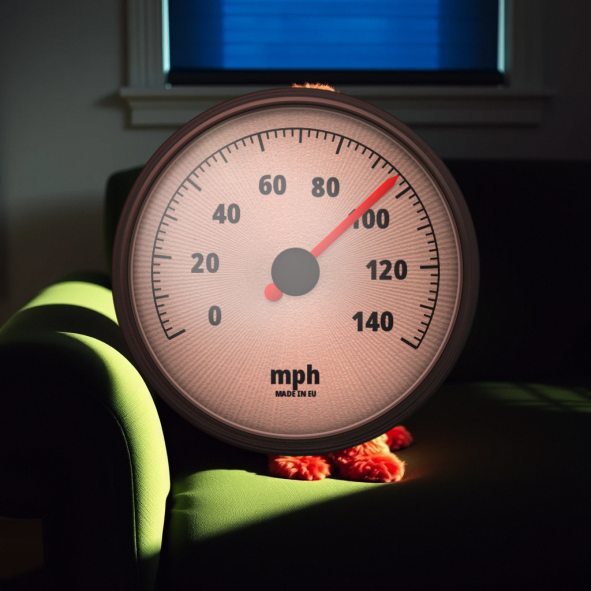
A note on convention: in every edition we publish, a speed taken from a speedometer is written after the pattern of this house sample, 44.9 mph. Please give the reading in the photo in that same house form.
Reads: 96 mph
